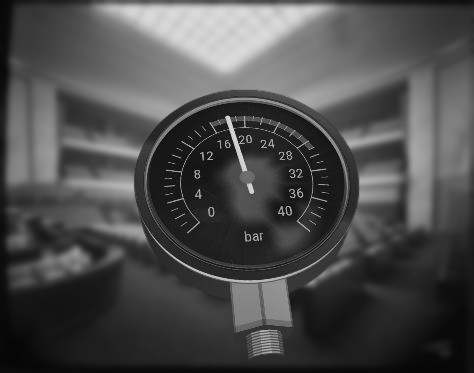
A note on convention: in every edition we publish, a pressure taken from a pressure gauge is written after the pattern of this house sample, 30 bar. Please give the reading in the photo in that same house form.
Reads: 18 bar
